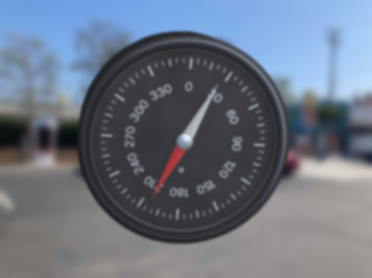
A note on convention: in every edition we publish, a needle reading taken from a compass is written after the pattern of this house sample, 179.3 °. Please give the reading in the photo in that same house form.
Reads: 205 °
